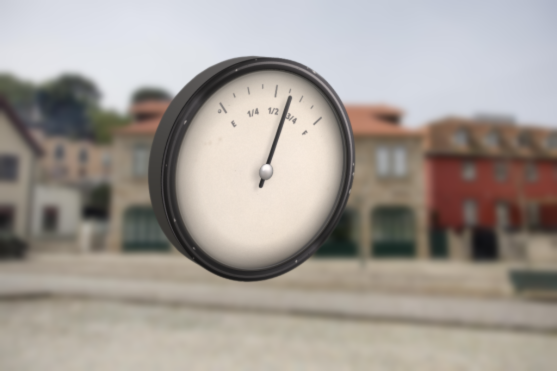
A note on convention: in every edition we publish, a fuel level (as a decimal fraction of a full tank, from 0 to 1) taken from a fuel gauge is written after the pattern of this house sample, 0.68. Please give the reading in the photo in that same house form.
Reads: 0.625
